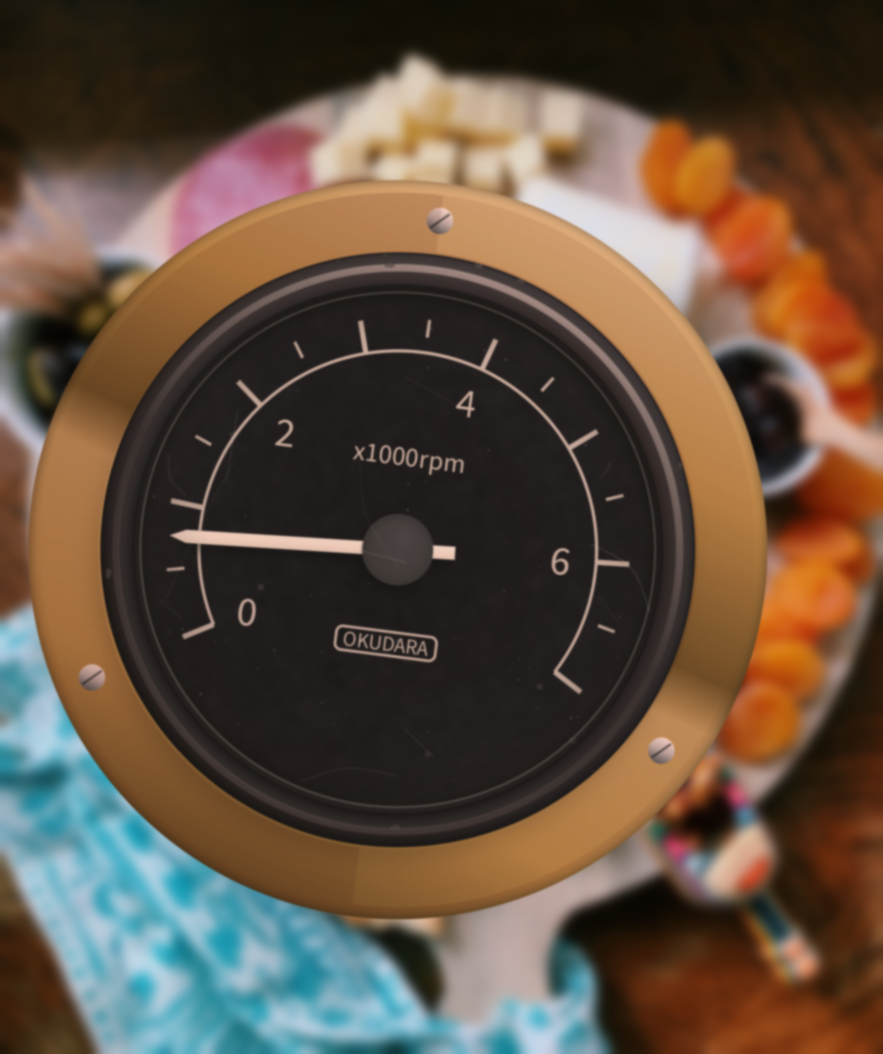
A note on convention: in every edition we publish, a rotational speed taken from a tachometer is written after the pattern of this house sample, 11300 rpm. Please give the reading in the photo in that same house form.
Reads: 750 rpm
